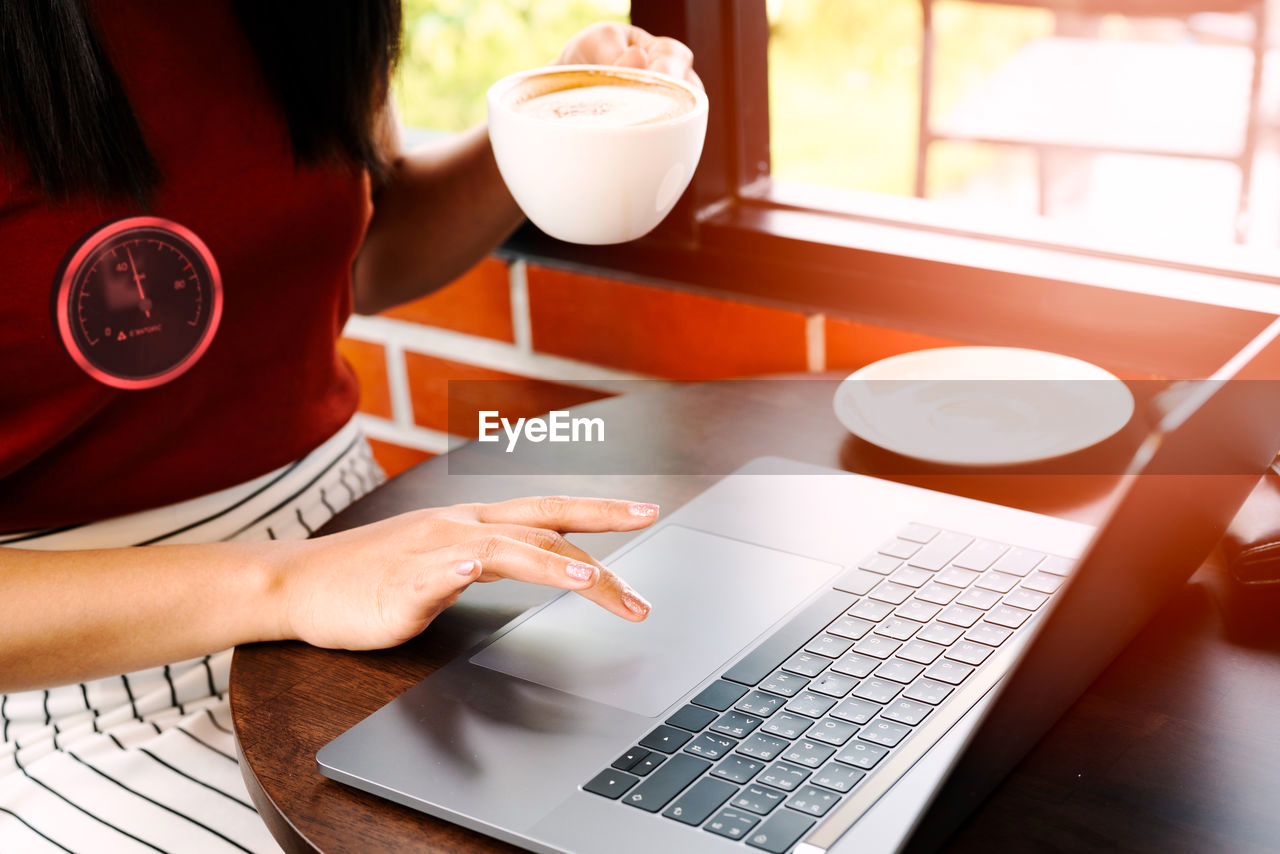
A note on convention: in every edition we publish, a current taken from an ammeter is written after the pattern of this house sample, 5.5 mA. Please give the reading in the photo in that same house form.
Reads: 45 mA
